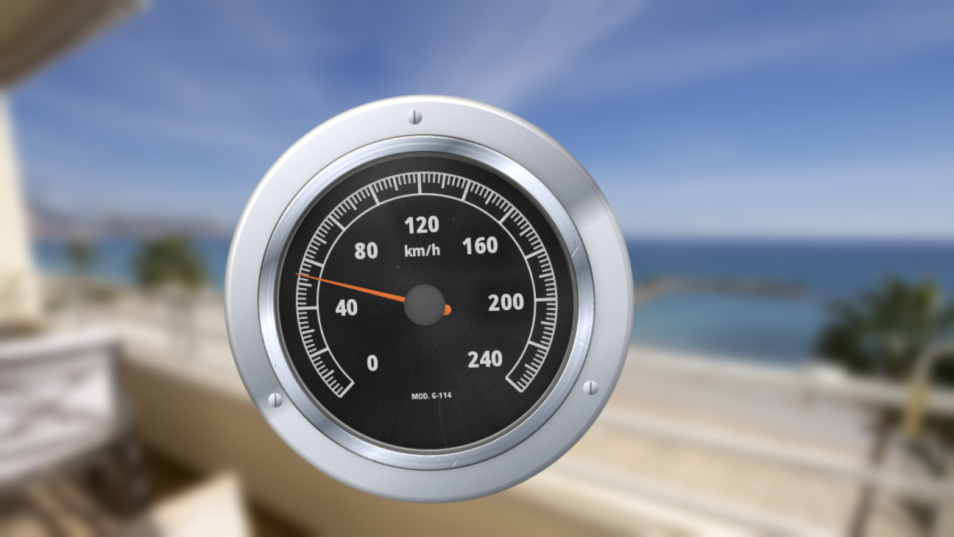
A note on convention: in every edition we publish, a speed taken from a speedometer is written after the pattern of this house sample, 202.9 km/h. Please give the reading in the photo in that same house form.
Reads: 54 km/h
